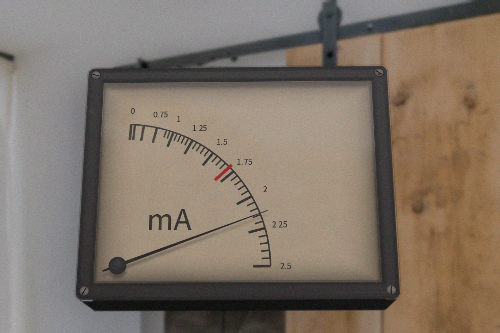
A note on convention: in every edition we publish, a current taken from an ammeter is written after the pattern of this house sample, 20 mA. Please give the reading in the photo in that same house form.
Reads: 2.15 mA
